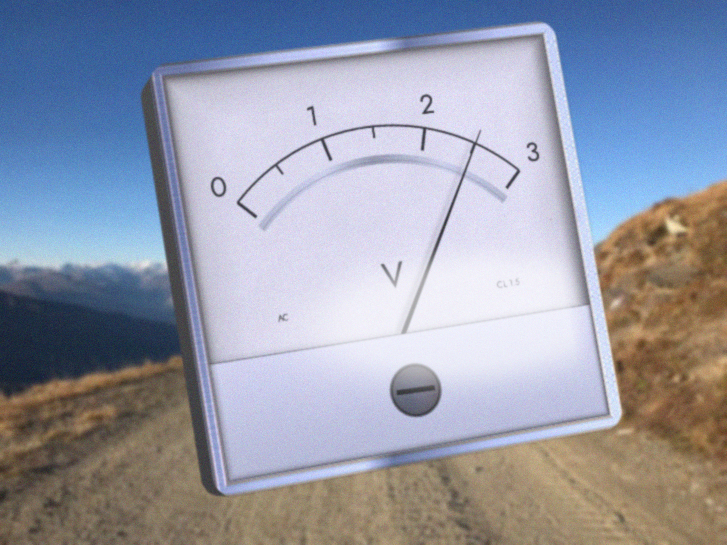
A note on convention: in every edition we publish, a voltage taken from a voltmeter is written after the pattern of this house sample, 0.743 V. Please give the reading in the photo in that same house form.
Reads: 2.5 V
